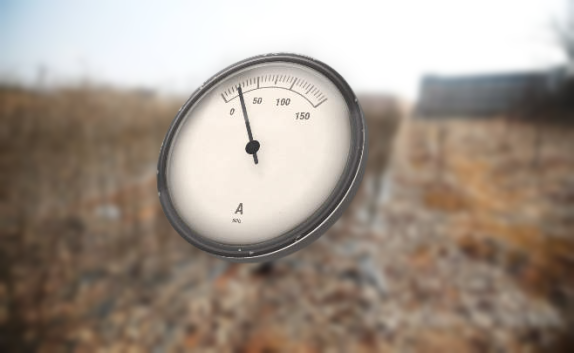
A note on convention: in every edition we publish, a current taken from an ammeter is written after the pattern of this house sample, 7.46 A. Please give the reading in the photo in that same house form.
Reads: 25 A
